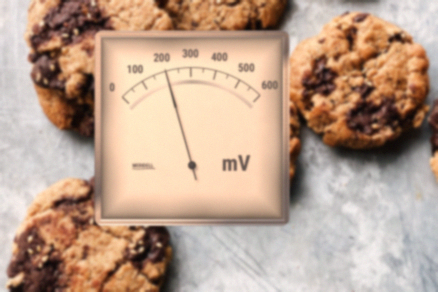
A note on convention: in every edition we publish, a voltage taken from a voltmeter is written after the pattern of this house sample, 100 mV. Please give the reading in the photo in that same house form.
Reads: 200 mV
